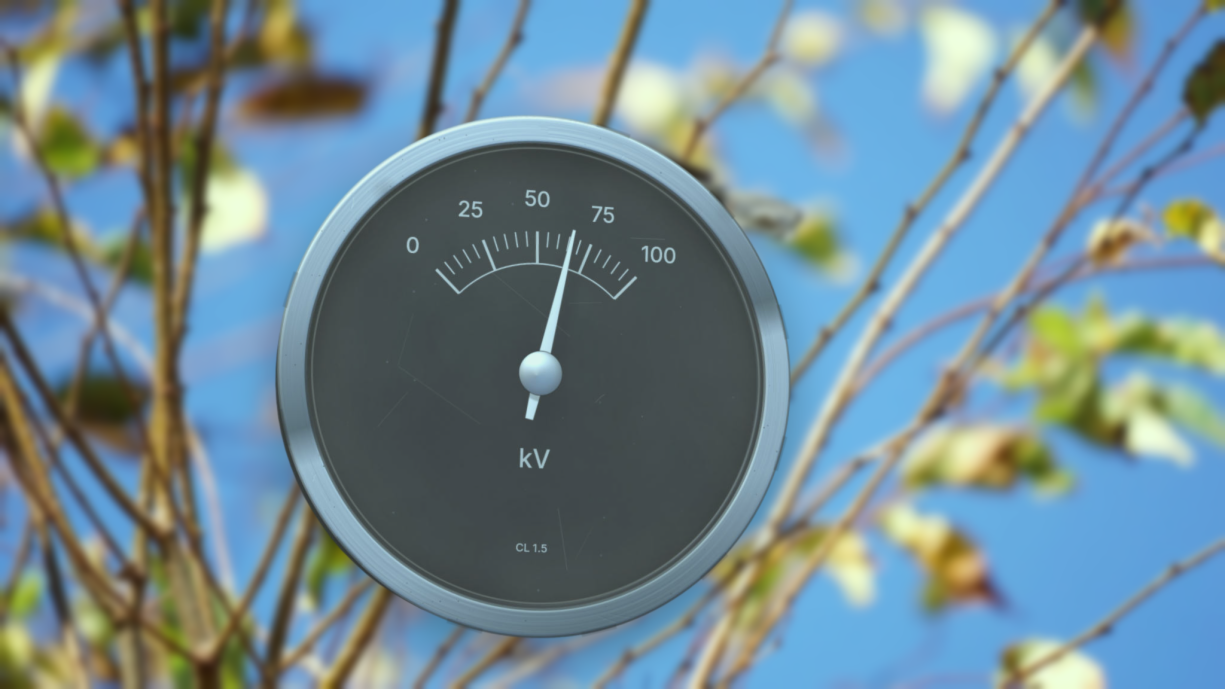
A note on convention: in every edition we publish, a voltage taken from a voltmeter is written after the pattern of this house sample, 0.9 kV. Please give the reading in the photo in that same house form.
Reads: 65 kV
